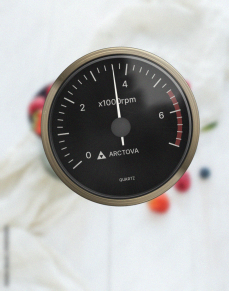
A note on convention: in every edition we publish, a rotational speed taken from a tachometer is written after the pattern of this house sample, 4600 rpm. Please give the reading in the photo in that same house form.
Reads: 3600 rpm
